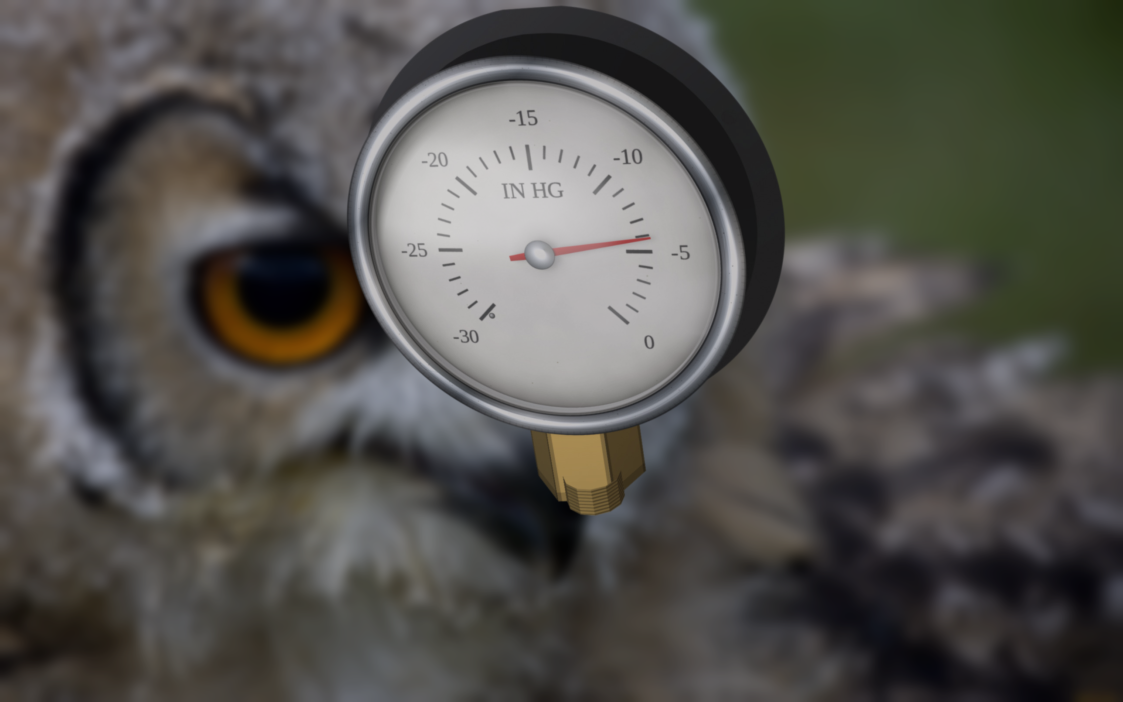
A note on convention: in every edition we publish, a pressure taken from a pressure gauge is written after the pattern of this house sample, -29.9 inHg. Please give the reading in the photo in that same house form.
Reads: -6 inHg
